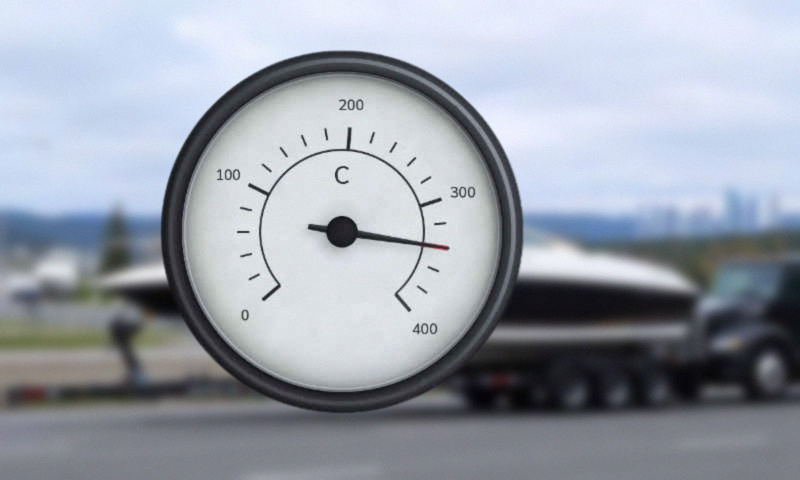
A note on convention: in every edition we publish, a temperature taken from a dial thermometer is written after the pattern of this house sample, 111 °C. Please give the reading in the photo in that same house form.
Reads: 340 °C
